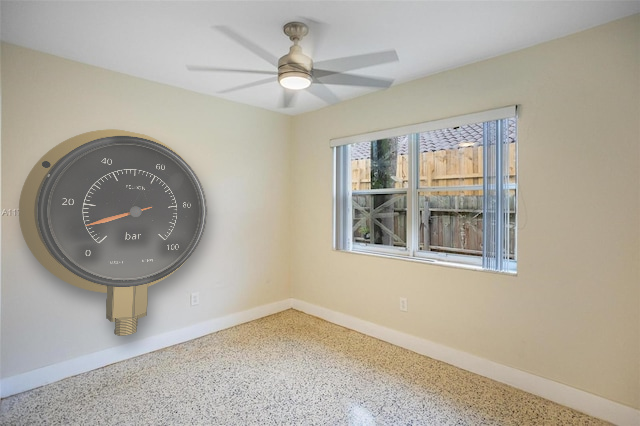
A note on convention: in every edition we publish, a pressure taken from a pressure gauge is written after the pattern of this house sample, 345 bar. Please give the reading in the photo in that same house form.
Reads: 10 bar
